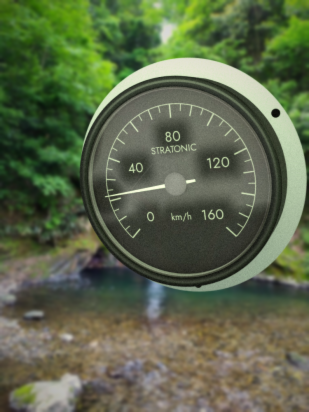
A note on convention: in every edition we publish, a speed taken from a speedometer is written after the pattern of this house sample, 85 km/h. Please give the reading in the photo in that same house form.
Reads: 22.5 km/h
